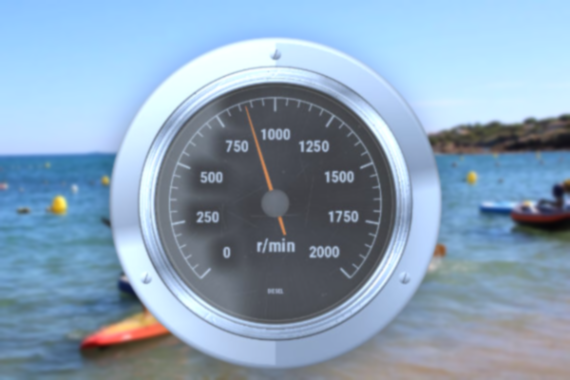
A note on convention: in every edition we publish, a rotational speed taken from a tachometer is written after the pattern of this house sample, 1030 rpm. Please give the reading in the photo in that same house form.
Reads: 875 rpm
